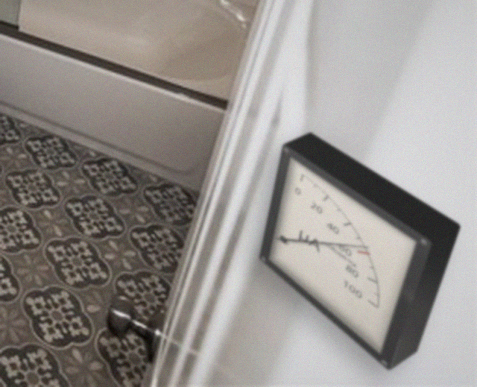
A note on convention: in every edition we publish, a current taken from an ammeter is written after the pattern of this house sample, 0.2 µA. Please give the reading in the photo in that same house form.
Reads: 55 µA
